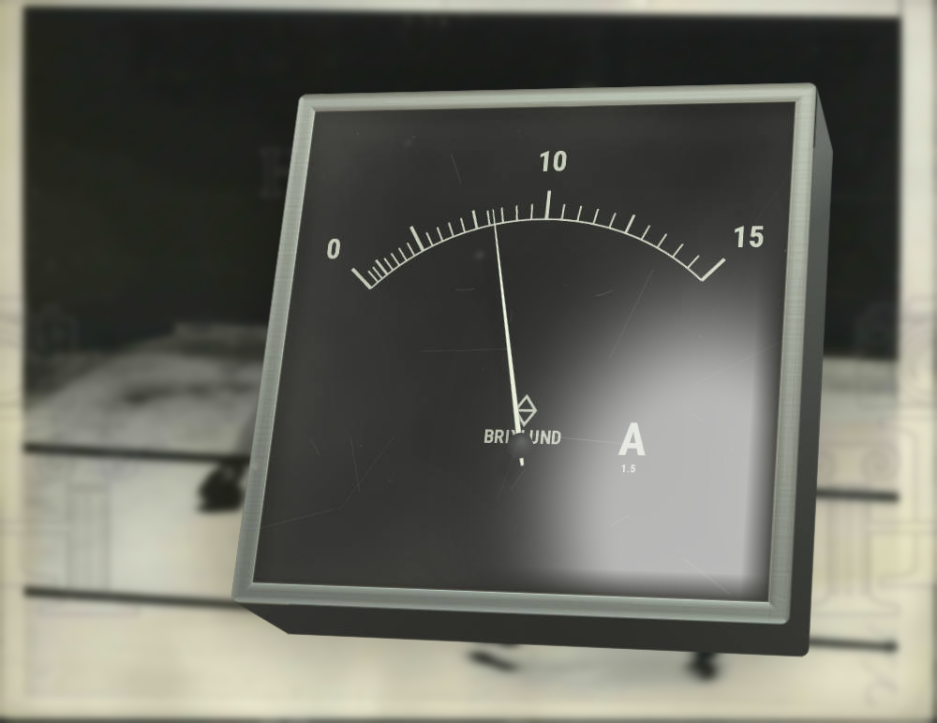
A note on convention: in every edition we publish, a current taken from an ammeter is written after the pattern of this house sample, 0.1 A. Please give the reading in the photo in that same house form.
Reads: 8.25 A
